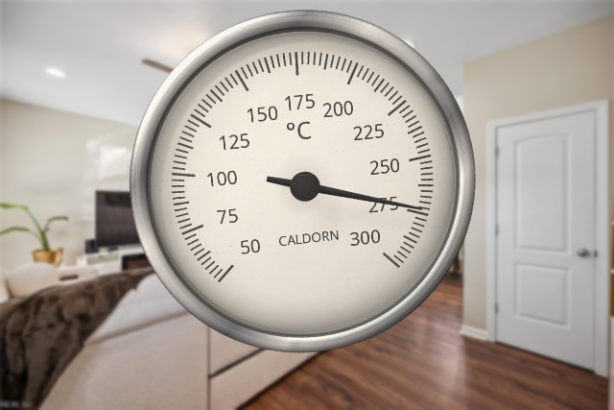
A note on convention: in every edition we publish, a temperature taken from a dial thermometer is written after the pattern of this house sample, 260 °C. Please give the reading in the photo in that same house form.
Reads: 272.5 °C
